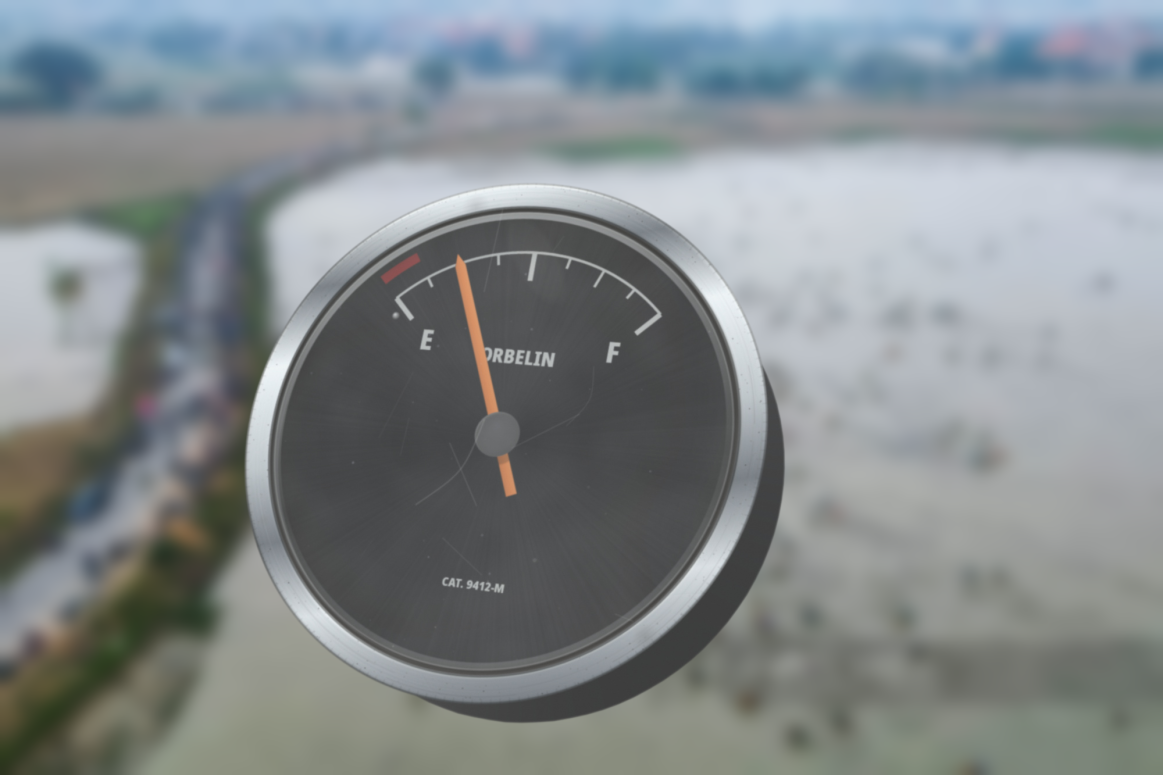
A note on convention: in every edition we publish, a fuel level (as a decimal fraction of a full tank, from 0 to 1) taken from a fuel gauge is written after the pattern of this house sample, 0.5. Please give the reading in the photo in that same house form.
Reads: 0.25
